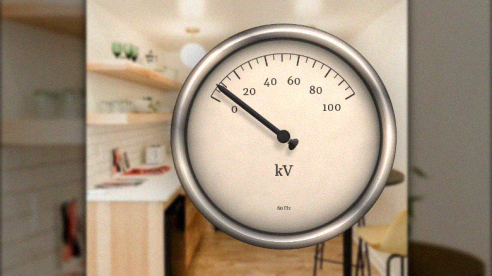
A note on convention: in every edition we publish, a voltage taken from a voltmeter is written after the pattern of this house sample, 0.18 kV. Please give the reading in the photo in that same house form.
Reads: 7.5 kV
